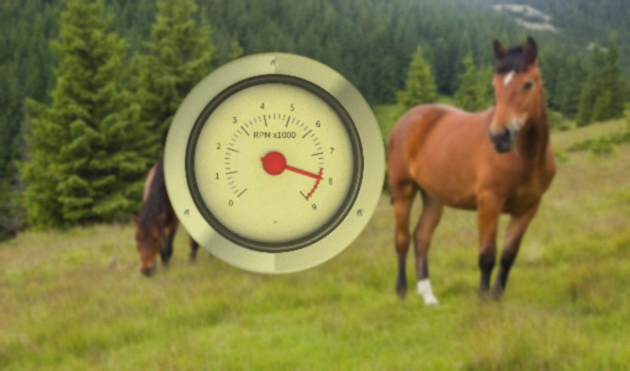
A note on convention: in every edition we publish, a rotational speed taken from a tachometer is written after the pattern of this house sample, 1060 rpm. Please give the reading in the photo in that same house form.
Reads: 8000 rpm
